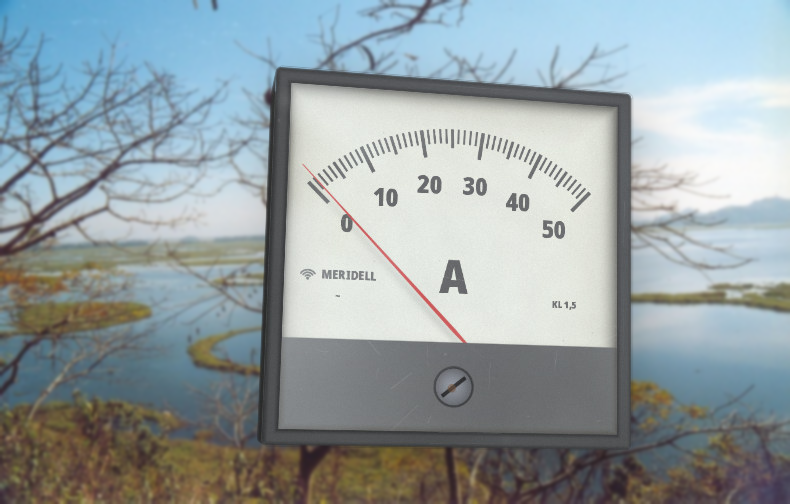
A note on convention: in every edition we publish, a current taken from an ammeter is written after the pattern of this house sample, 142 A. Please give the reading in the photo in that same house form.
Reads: 1 A
